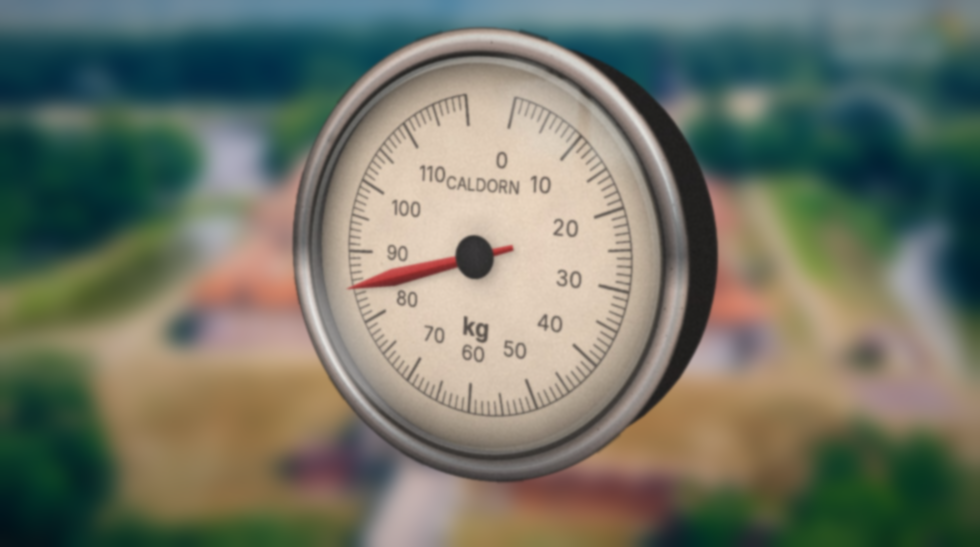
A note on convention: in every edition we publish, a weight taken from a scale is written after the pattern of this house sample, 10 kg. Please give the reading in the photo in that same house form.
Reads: 85 kg
